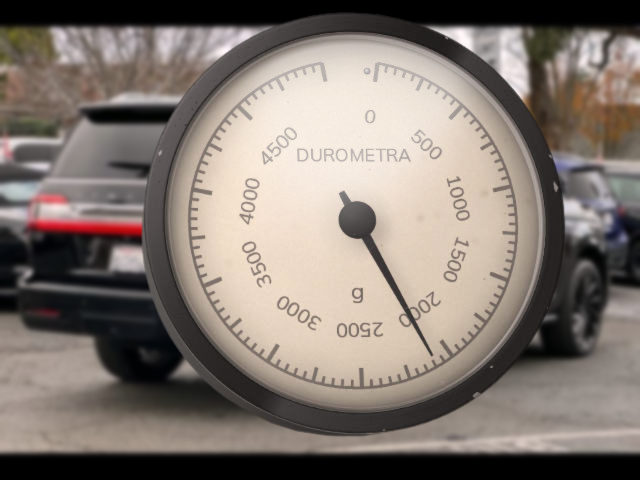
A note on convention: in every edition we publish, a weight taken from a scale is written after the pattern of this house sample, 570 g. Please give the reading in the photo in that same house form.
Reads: 2100 g
